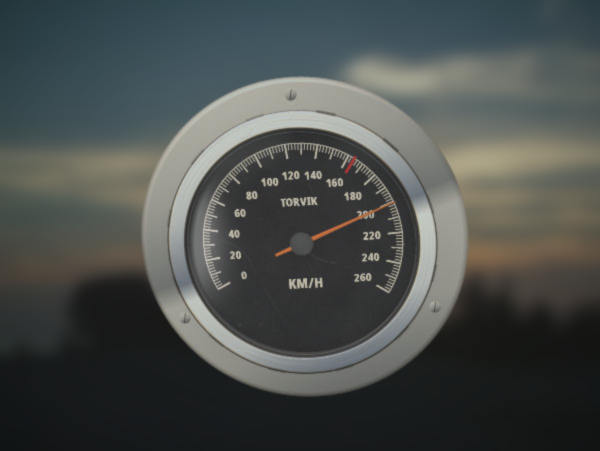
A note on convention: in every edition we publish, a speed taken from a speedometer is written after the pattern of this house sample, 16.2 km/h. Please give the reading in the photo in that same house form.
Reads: 200 km/h
